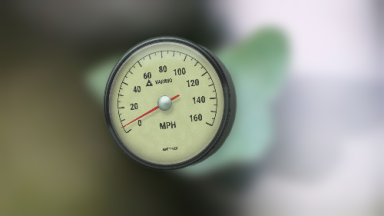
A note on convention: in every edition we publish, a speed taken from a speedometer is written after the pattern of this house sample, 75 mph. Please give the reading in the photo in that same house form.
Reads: 5 mph
